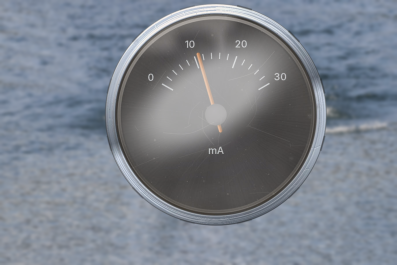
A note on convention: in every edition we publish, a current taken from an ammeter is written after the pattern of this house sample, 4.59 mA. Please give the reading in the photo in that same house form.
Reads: 11 mA
